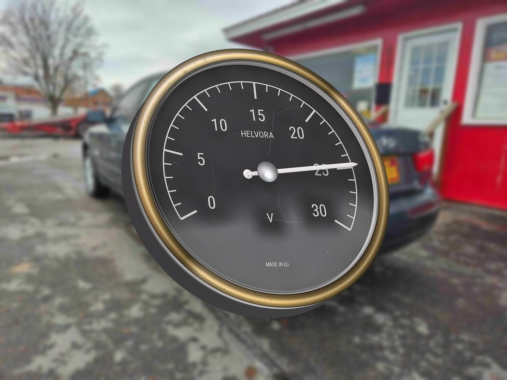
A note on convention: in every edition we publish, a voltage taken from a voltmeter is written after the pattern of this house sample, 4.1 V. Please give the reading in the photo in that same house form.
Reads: 25 V
